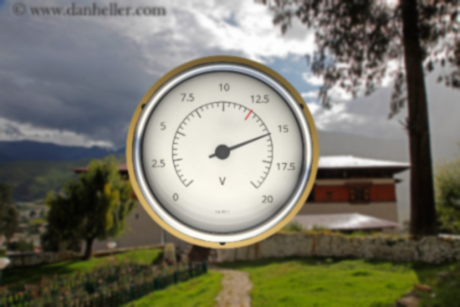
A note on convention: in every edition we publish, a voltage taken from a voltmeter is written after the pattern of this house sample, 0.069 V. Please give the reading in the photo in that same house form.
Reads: 15 V
